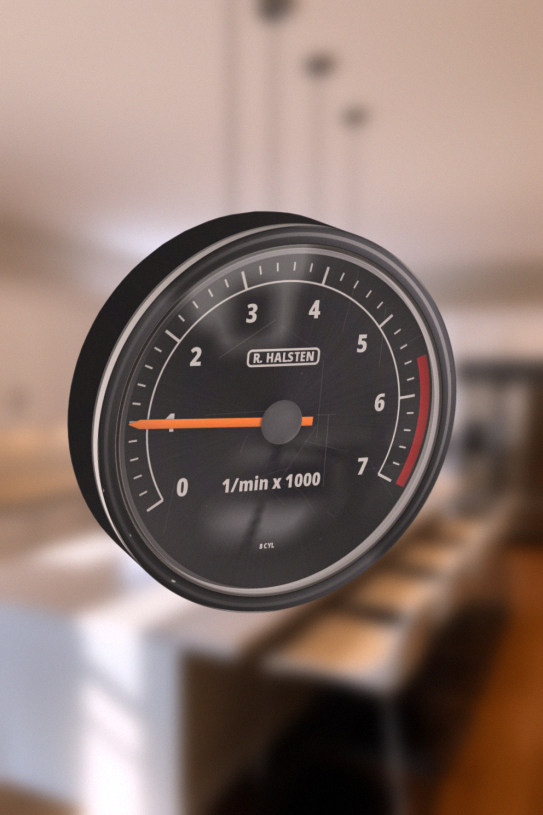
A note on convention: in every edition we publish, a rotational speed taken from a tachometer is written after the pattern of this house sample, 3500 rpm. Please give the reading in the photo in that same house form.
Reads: 1000 rpm
